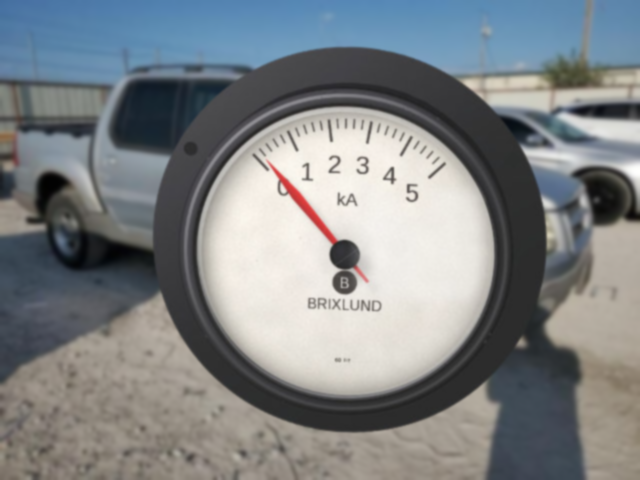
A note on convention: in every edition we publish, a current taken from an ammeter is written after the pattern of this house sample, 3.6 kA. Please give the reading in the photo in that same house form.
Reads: 0.2 kA
